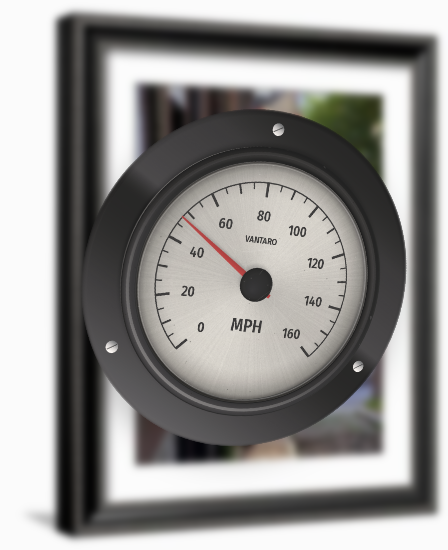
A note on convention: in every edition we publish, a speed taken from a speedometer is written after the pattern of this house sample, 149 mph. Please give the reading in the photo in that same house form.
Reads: 47.5 mph
